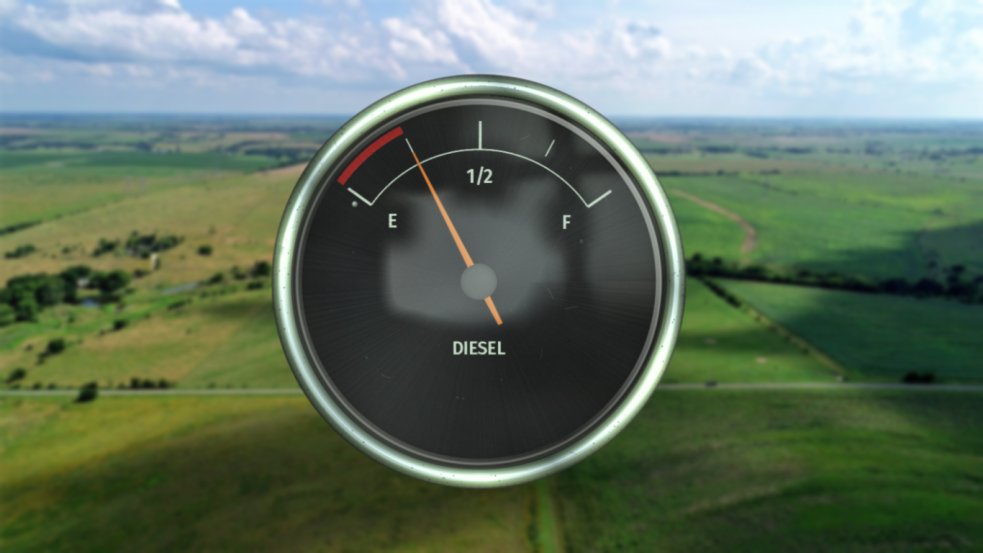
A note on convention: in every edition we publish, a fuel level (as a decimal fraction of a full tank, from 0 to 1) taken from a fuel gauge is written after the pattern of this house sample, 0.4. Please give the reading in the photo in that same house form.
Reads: 0.25
